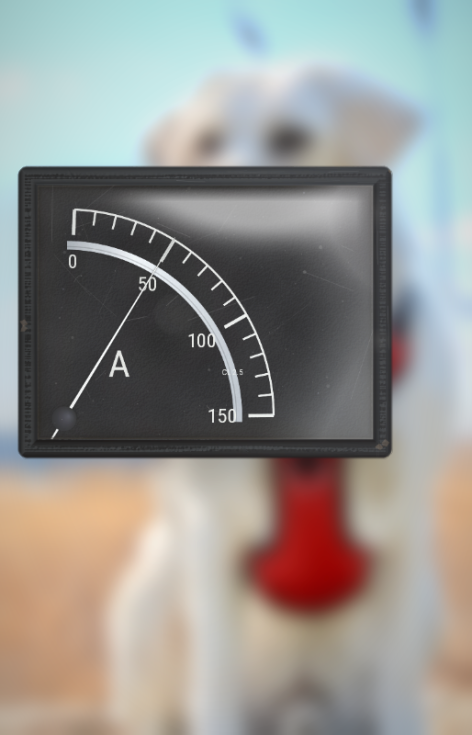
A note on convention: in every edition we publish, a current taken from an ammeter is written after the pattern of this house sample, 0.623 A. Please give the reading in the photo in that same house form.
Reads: 50 A
